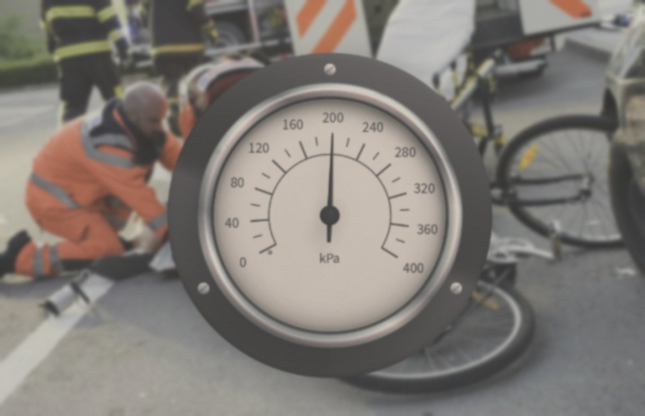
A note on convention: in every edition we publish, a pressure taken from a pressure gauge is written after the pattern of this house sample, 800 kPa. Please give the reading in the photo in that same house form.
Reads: 200 kPa
